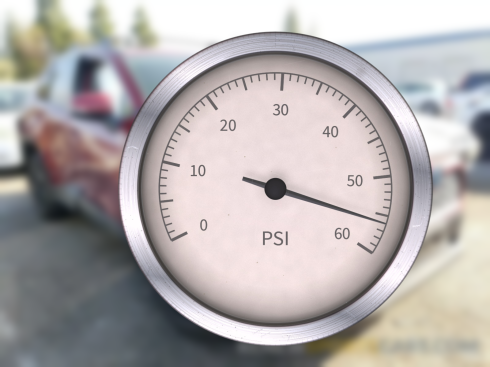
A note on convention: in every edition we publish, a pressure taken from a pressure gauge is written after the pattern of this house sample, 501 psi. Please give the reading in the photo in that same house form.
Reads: 56 psi
